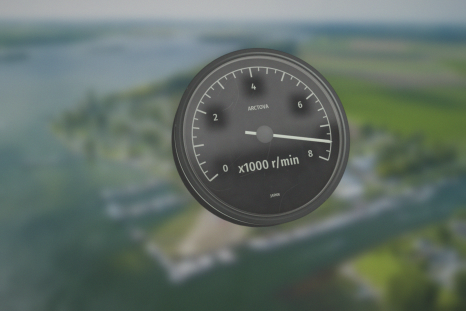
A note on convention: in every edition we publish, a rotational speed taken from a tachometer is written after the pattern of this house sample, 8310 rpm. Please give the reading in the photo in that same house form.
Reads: 7500 rpm
